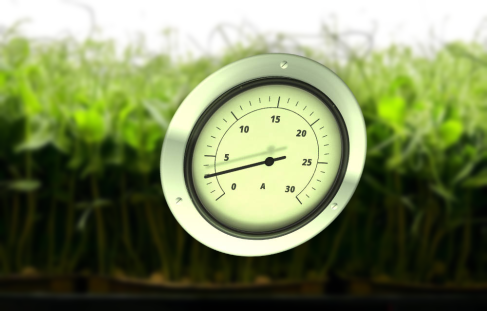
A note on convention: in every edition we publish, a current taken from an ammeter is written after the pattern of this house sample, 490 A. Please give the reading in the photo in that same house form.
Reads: 3 A
